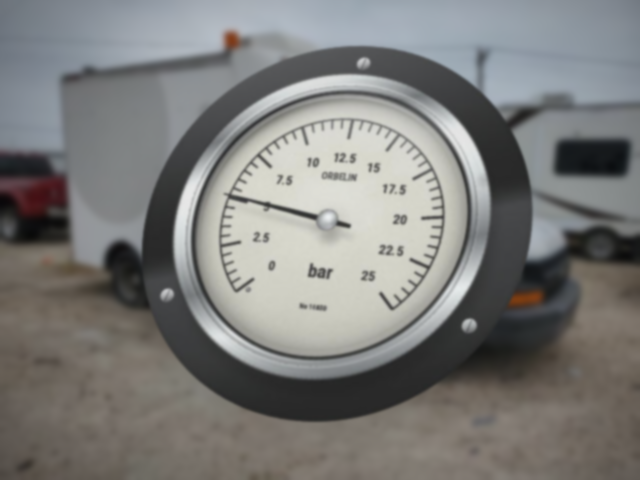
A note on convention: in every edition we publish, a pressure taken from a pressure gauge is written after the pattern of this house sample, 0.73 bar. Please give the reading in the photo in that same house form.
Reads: 5 bar
